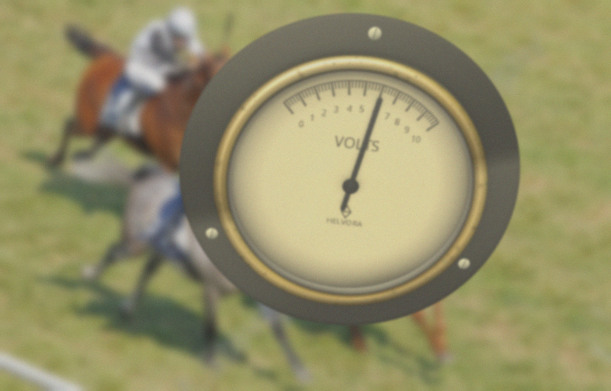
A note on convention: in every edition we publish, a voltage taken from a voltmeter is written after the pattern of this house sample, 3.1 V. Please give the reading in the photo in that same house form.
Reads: 6 V
